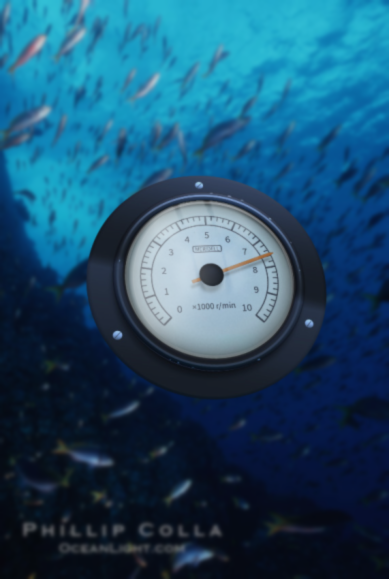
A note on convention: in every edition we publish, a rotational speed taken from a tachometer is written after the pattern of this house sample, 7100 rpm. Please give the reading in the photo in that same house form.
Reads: 7600 rpm
